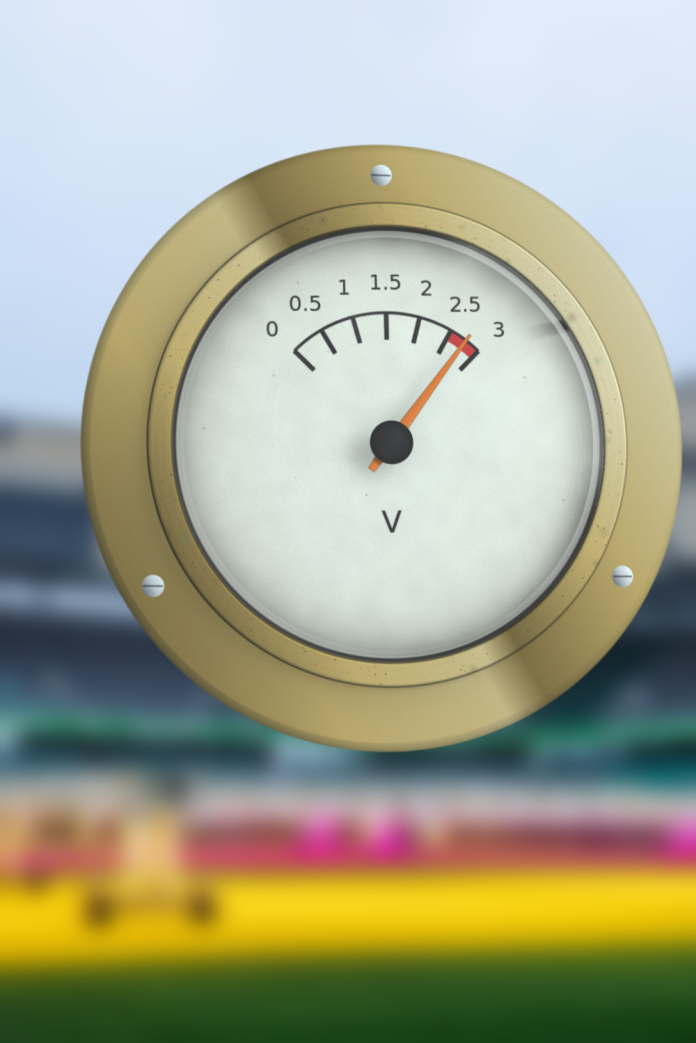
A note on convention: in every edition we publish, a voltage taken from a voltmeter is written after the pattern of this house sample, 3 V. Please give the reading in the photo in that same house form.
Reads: 2.75 V
